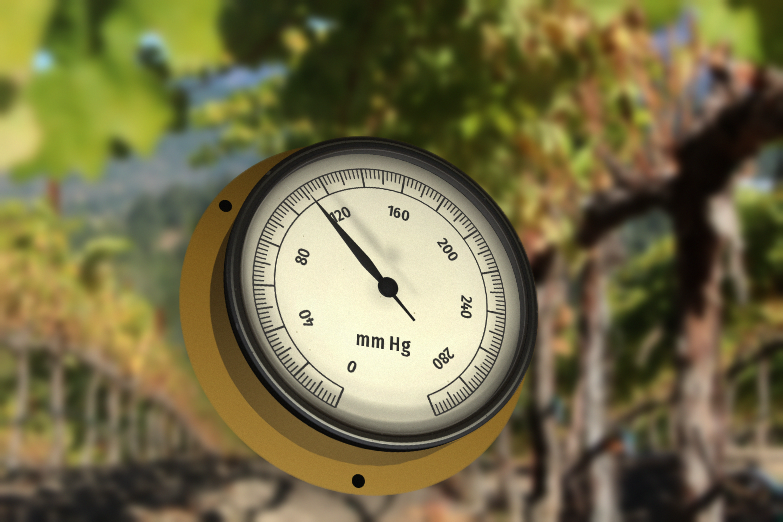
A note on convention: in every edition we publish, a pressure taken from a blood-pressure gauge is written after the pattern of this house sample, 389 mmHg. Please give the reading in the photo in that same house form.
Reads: 110 mmHg
